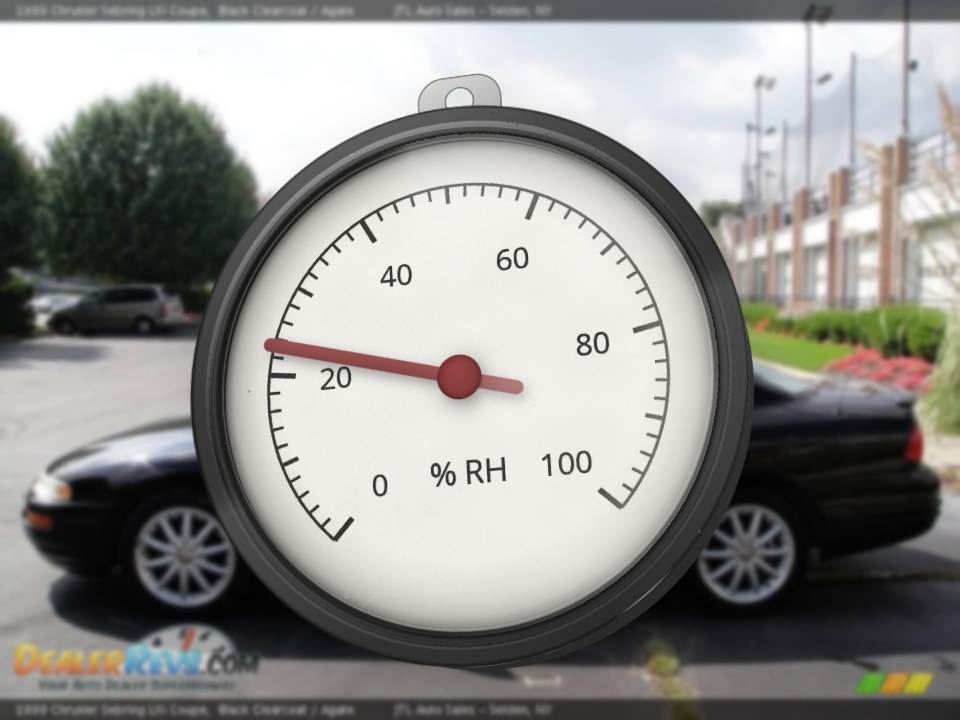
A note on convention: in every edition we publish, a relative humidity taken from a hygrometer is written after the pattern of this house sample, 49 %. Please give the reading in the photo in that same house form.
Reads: 23 %
